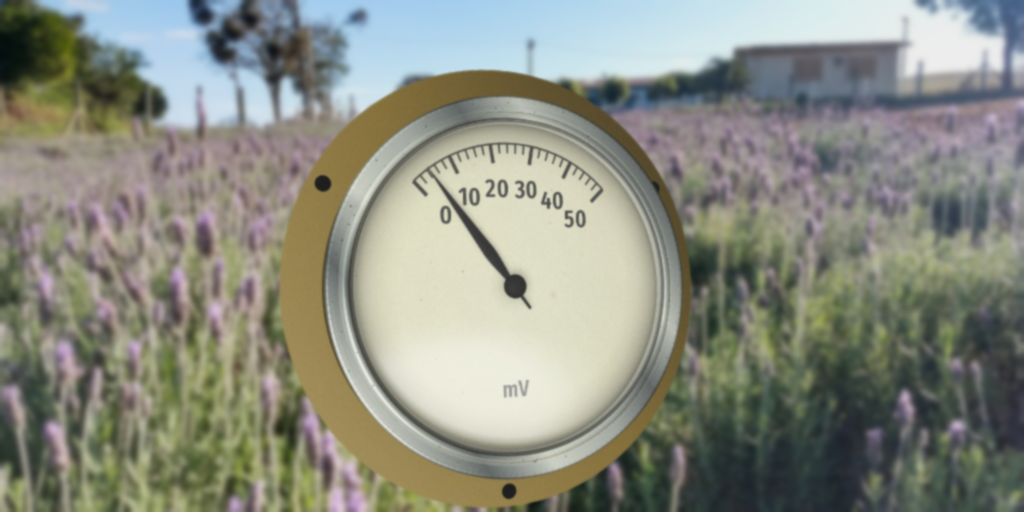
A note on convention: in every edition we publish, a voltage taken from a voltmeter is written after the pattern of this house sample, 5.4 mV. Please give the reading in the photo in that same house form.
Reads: 4 mV
